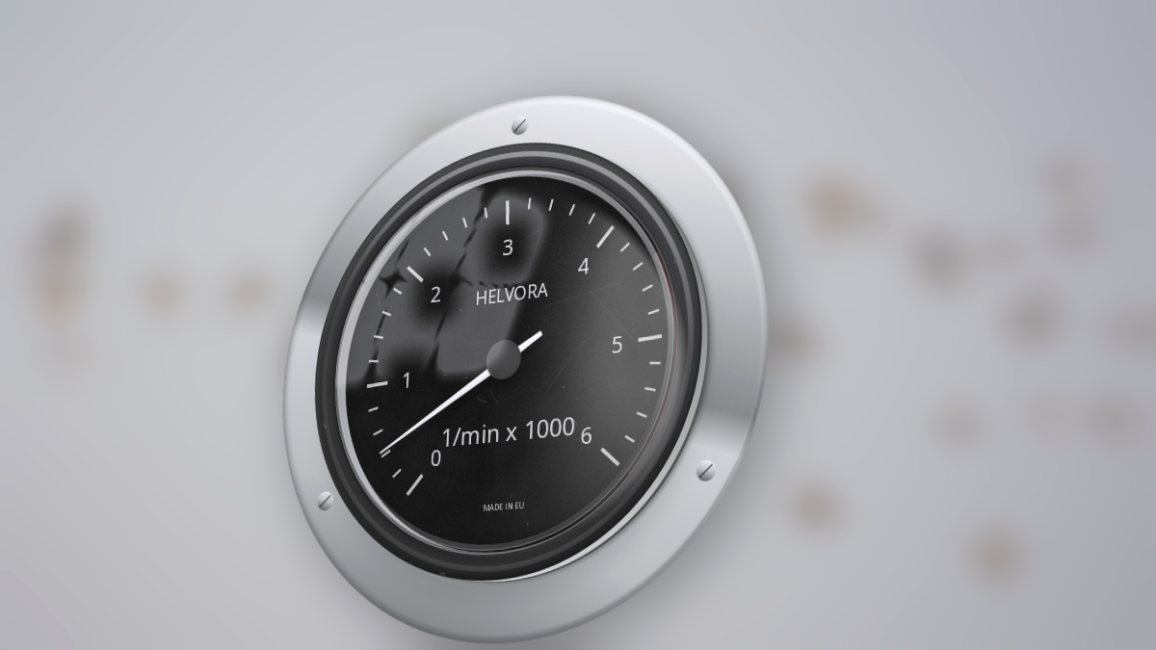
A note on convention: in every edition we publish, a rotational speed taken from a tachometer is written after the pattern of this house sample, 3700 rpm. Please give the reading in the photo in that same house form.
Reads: 400 rpm
